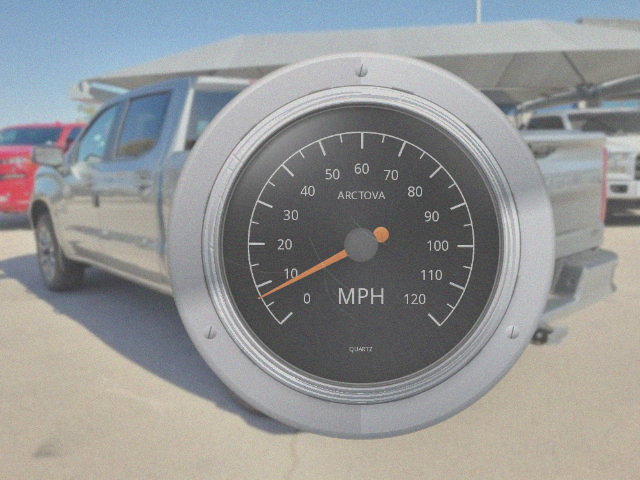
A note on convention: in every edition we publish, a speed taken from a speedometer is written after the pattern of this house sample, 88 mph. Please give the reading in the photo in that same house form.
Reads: 7.5 mph
